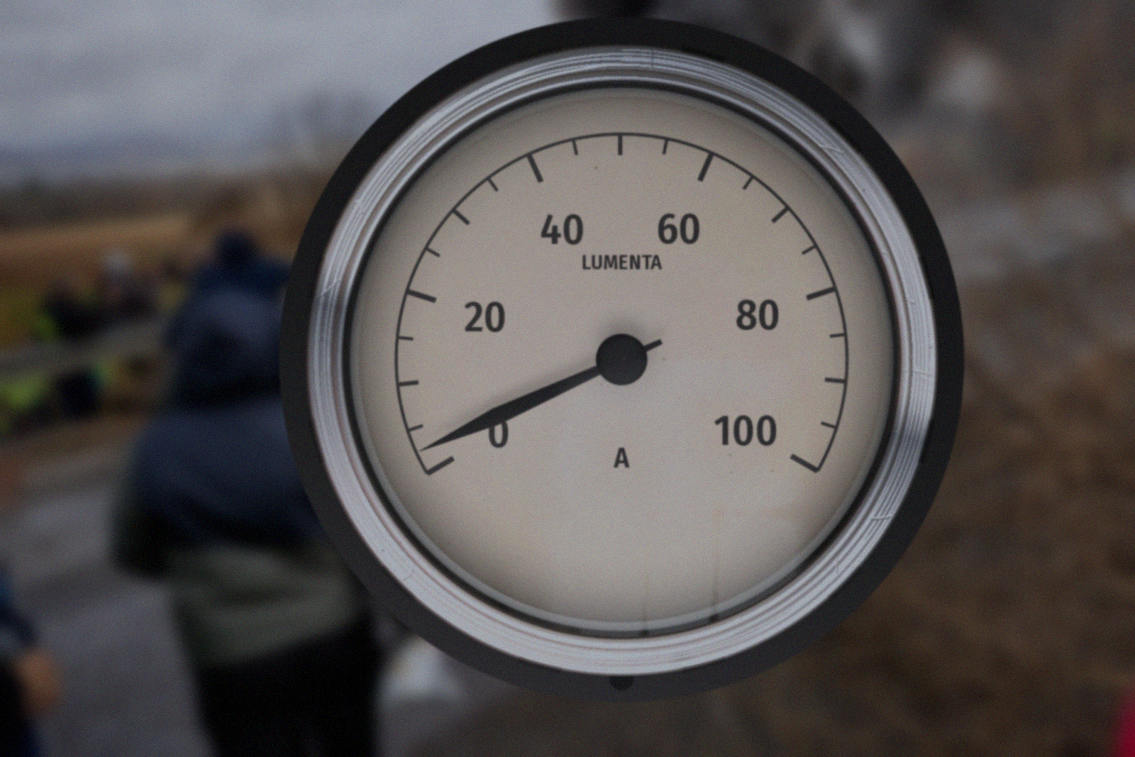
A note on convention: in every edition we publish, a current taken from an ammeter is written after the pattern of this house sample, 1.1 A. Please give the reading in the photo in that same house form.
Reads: 2.5 A
